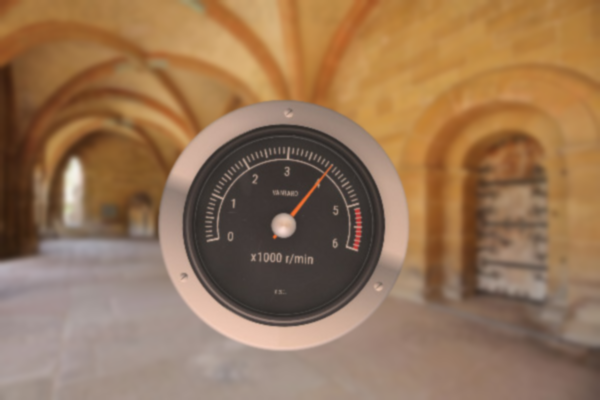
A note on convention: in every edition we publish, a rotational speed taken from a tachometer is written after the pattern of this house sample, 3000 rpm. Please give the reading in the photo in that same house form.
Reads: 4000 rpm
